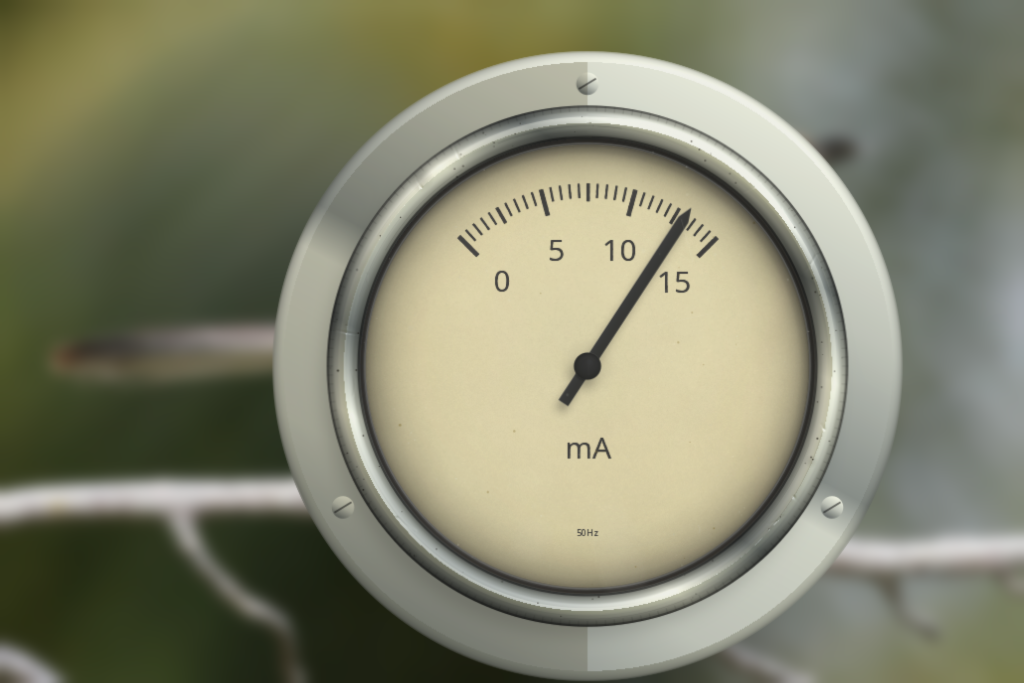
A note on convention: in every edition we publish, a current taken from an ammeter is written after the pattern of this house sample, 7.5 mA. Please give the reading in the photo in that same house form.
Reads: 13 mA
